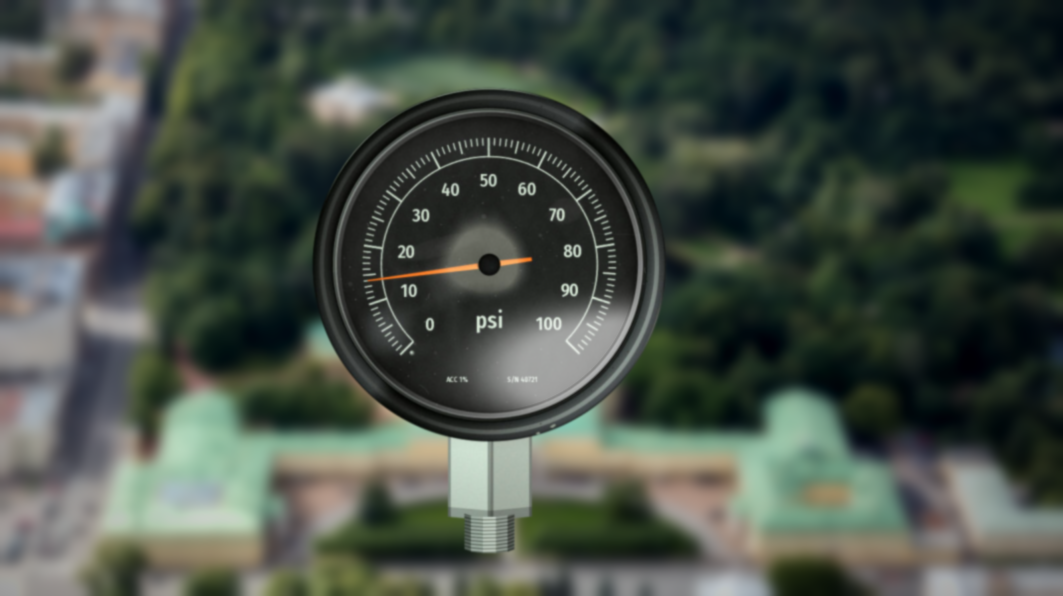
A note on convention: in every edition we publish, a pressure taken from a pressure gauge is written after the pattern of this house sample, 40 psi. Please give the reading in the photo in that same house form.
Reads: 14 psi
